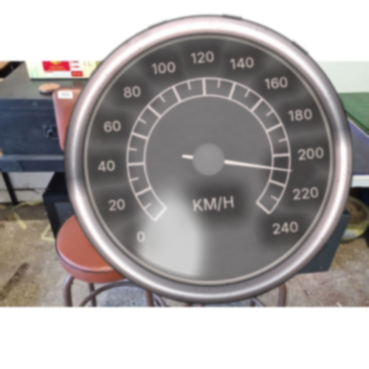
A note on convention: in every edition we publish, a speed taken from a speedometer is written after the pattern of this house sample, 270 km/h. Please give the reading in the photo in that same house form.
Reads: 210 km/h
